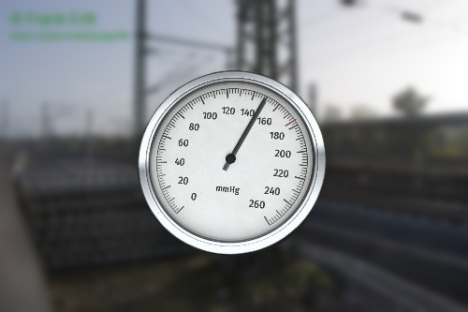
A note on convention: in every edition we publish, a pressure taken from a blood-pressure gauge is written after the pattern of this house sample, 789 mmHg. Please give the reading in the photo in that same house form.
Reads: 150 mmHg
